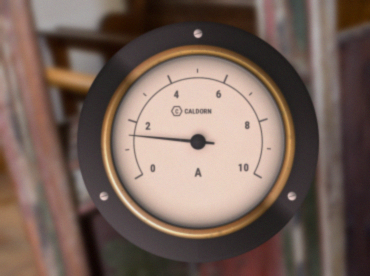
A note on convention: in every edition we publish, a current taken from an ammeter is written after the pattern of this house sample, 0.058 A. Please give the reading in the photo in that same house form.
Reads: 1.5 A
